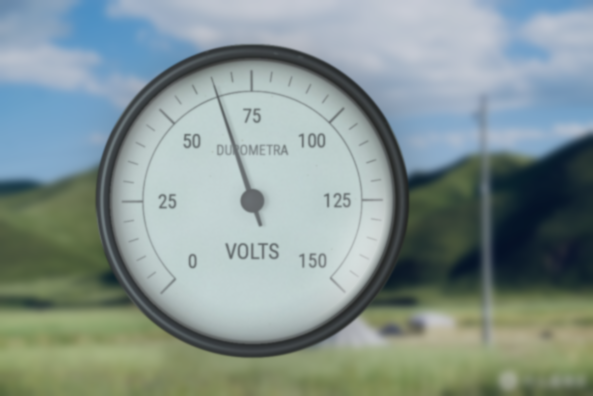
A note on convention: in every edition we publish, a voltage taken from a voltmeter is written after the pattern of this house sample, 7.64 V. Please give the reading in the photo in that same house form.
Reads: 65 V
